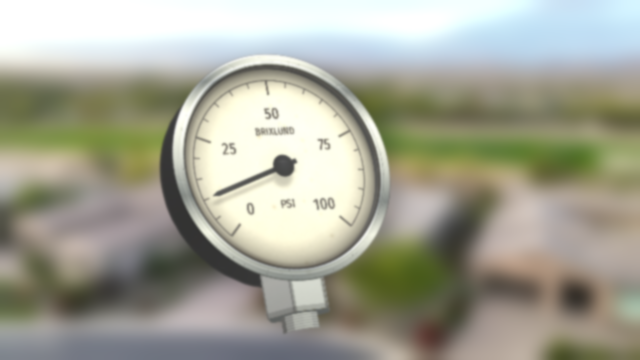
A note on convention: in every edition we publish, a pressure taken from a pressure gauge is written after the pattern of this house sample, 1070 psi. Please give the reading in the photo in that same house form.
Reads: 10 psi
